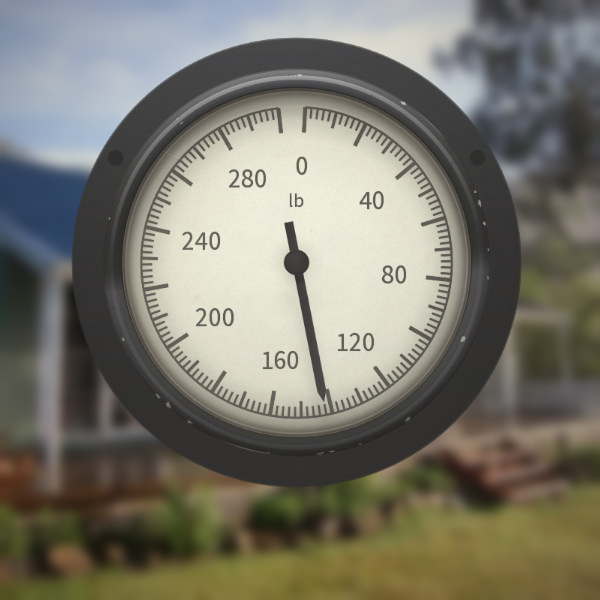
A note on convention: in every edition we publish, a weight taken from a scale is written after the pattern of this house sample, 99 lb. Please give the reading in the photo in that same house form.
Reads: 142 lb
